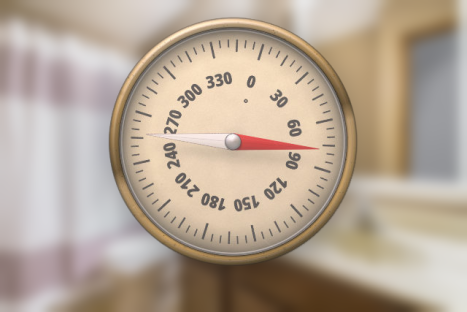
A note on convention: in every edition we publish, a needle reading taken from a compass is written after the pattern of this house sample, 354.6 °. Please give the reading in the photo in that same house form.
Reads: 77.5 °
